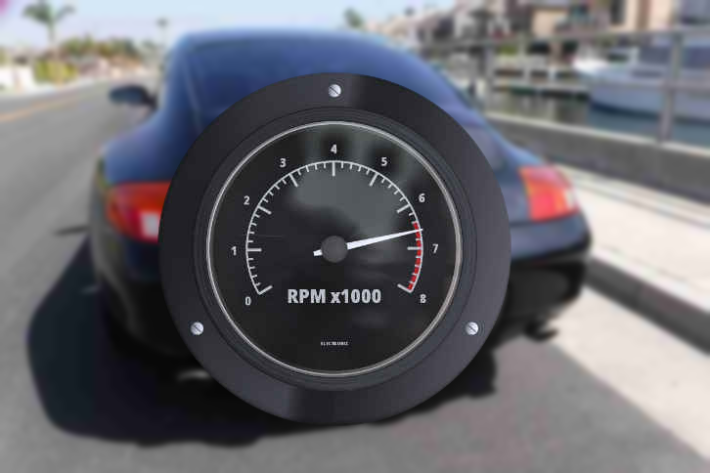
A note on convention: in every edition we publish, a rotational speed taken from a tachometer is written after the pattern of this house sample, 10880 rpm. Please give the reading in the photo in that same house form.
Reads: 6600 rpm
